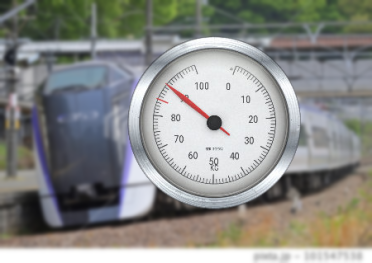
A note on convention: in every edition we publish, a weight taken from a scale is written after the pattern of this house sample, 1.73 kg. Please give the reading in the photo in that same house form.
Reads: 90 kg
